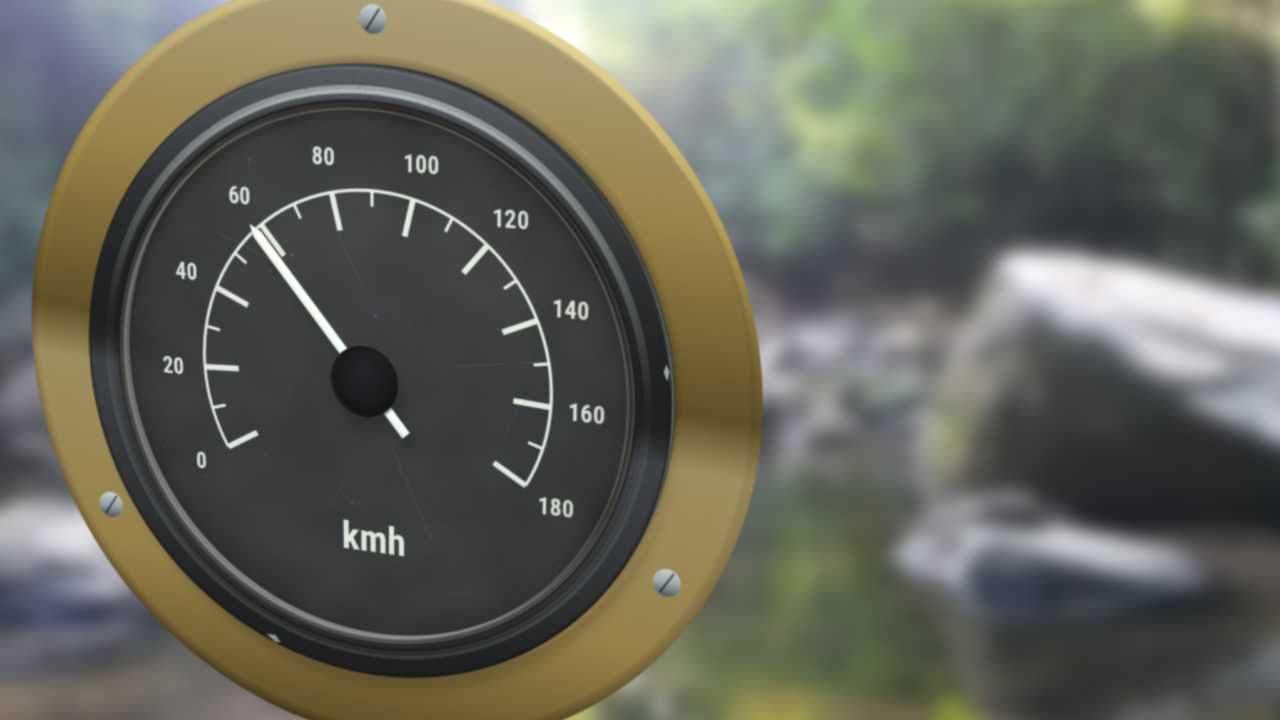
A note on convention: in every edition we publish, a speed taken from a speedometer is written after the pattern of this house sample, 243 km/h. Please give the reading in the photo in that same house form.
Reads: 60 km/h
